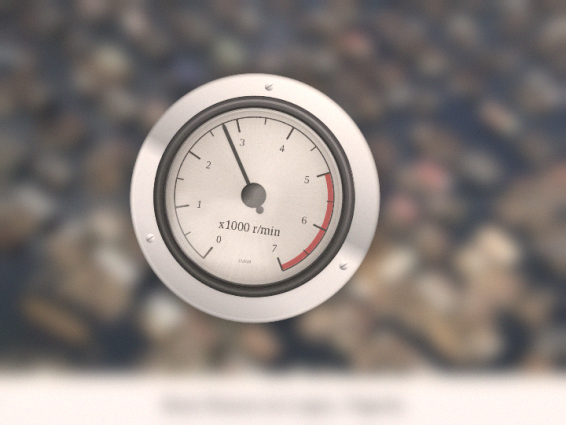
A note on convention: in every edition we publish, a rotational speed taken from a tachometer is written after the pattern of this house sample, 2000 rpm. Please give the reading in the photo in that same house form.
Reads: 2750 rpm
